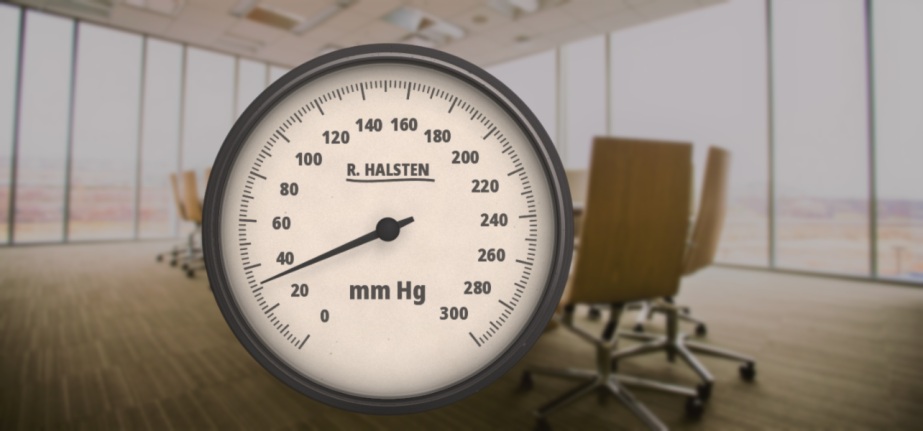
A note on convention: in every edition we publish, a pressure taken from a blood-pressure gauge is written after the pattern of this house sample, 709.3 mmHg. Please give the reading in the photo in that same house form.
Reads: 32 mmHg
